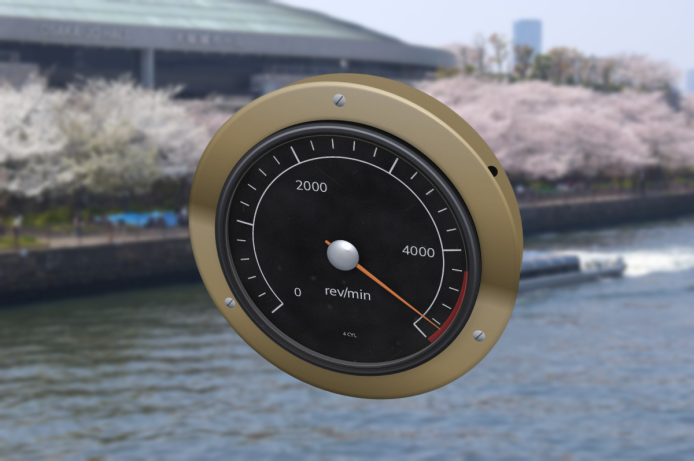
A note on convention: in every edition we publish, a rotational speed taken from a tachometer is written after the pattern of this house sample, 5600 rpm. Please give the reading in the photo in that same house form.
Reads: 4800 rpm
